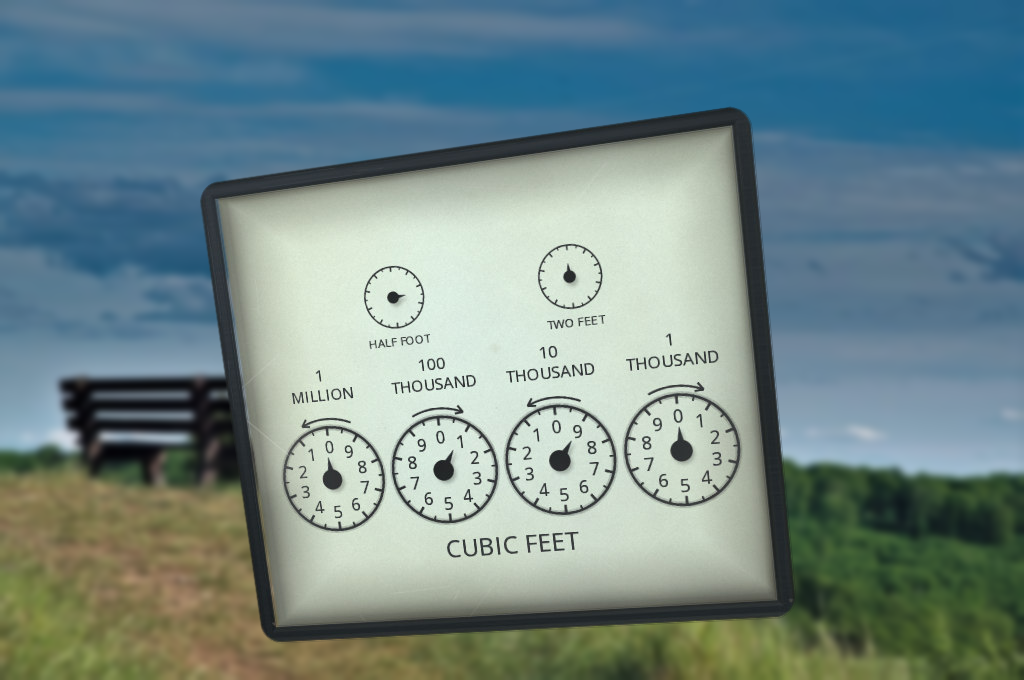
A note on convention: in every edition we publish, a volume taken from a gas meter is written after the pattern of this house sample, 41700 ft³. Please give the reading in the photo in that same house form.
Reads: 9000 ft³
